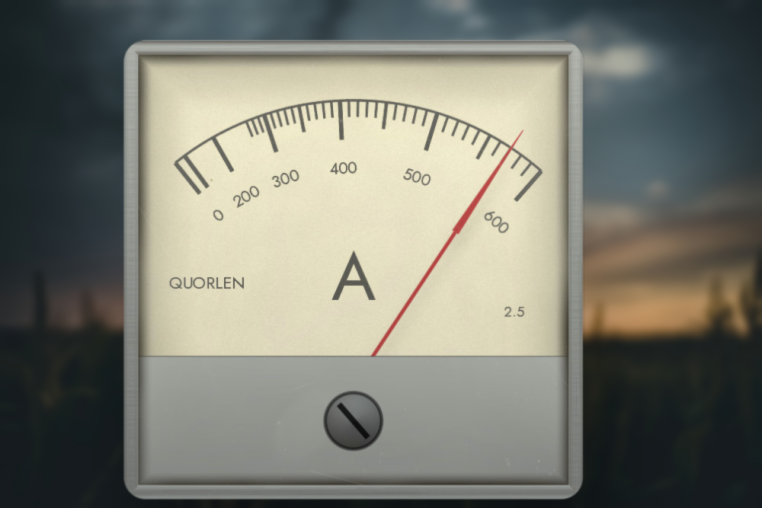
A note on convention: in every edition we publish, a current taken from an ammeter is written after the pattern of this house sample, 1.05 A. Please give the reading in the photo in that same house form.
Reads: 570 A
